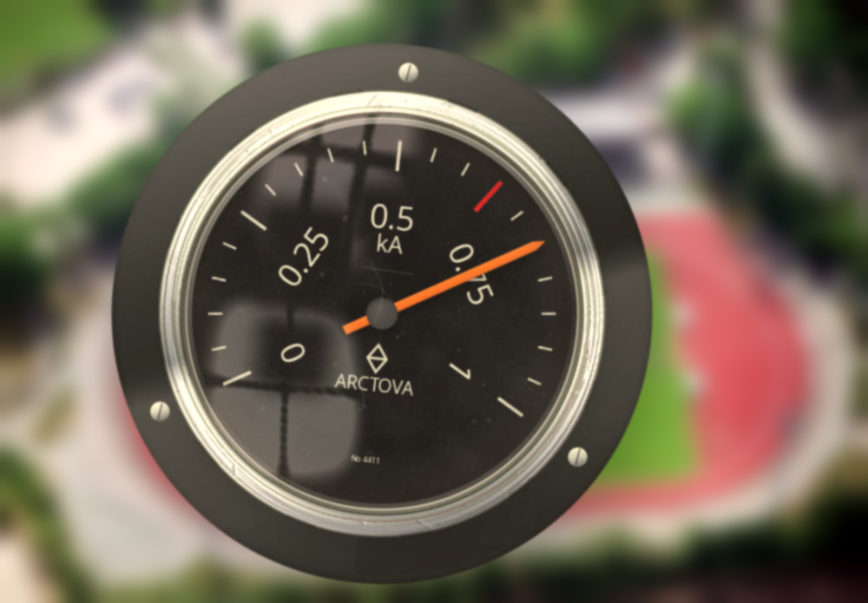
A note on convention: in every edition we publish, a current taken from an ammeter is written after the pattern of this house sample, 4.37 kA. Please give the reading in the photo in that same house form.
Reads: 0.75 kA
